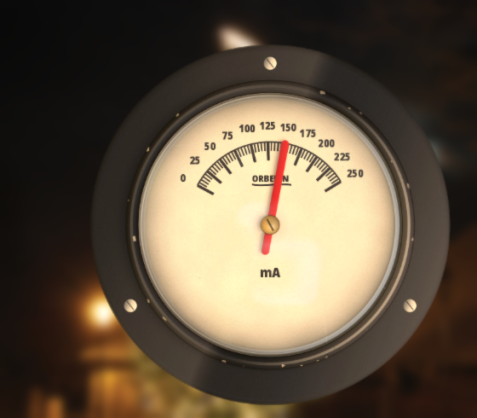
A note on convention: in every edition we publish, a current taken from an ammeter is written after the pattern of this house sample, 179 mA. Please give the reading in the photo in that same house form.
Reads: 150 mA
